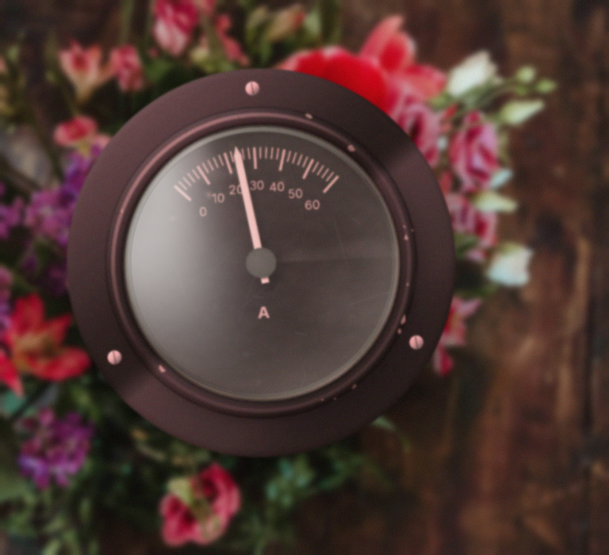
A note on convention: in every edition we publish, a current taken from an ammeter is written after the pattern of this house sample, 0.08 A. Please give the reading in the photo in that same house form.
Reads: 24 A
